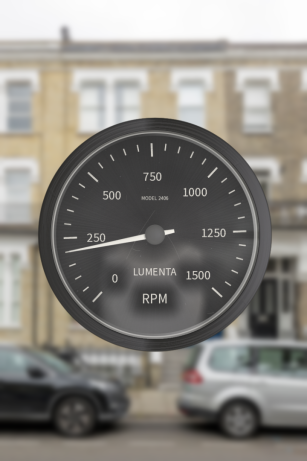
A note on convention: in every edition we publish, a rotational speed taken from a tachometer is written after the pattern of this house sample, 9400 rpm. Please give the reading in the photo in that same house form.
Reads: 200 rpm
